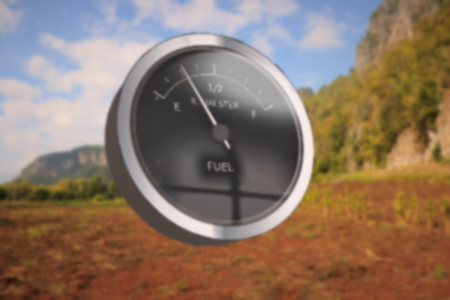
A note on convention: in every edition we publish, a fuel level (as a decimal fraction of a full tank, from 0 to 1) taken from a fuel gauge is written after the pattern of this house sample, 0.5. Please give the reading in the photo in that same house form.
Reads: 0.25
